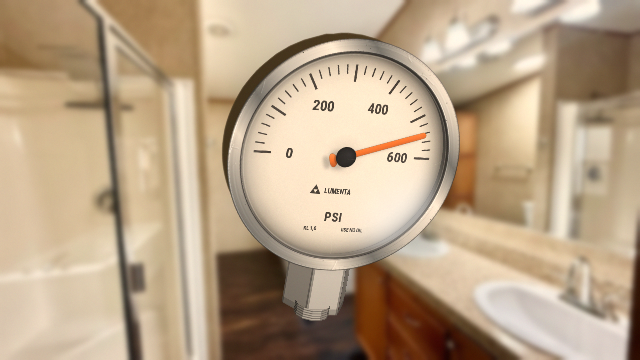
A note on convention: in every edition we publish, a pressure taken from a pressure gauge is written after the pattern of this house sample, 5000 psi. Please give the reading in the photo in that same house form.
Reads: 540 psi
